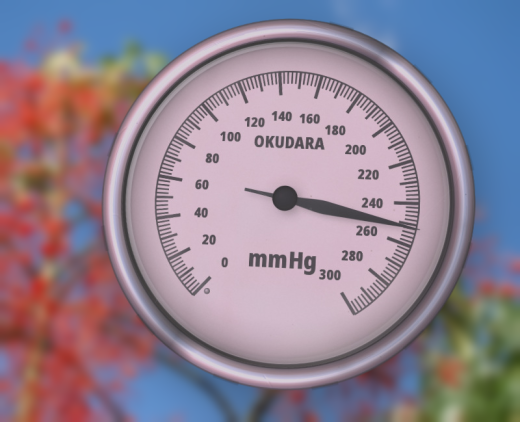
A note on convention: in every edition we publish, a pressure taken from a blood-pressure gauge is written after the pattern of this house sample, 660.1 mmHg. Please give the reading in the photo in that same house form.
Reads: 252 mmHg
